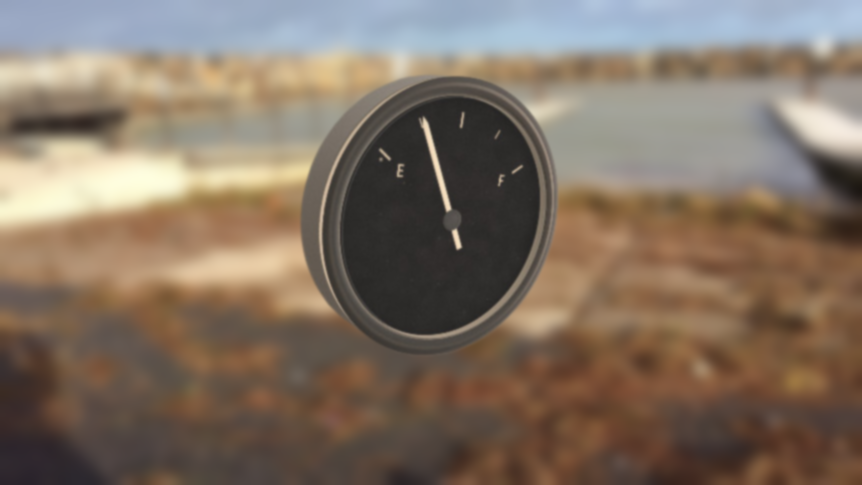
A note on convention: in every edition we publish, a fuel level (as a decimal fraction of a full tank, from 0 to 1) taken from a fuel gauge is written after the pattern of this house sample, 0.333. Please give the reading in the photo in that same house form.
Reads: 0.25
